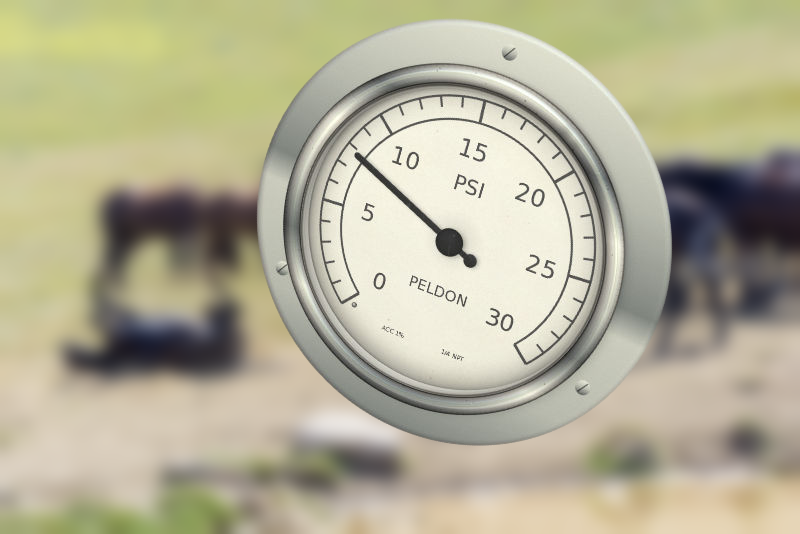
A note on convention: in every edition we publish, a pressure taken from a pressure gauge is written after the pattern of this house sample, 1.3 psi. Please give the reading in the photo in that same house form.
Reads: 8 psi
